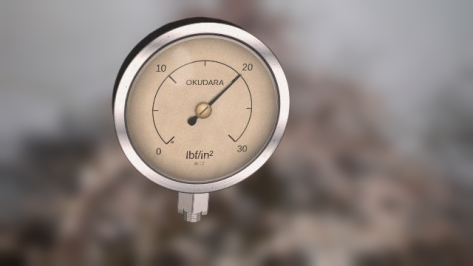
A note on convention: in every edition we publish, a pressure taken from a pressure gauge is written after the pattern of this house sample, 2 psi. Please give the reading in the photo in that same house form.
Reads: 20 psi
